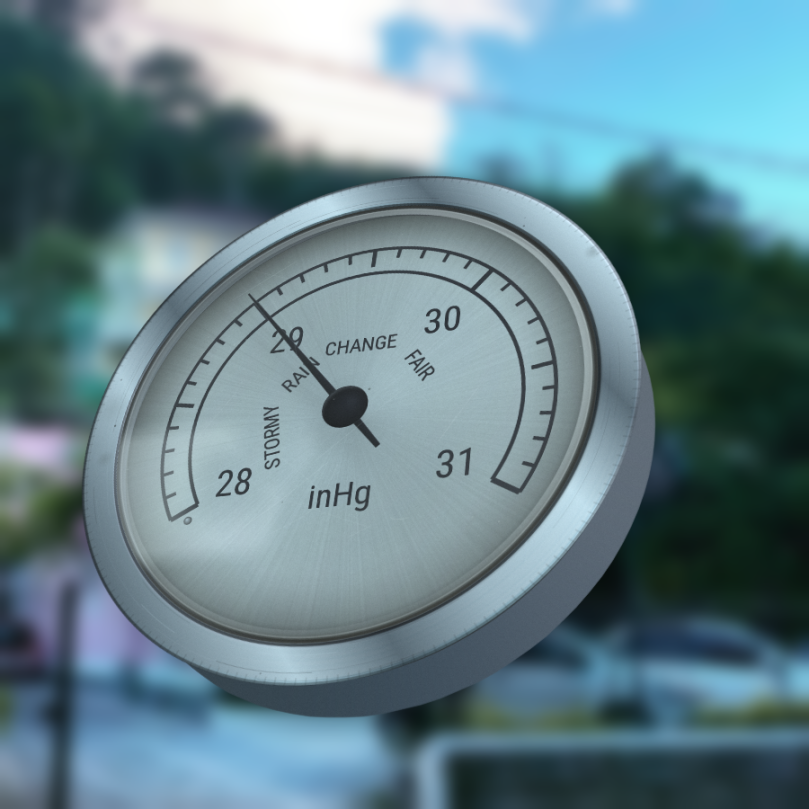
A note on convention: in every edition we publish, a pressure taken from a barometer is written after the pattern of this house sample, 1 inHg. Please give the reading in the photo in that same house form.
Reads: 29 inHg
